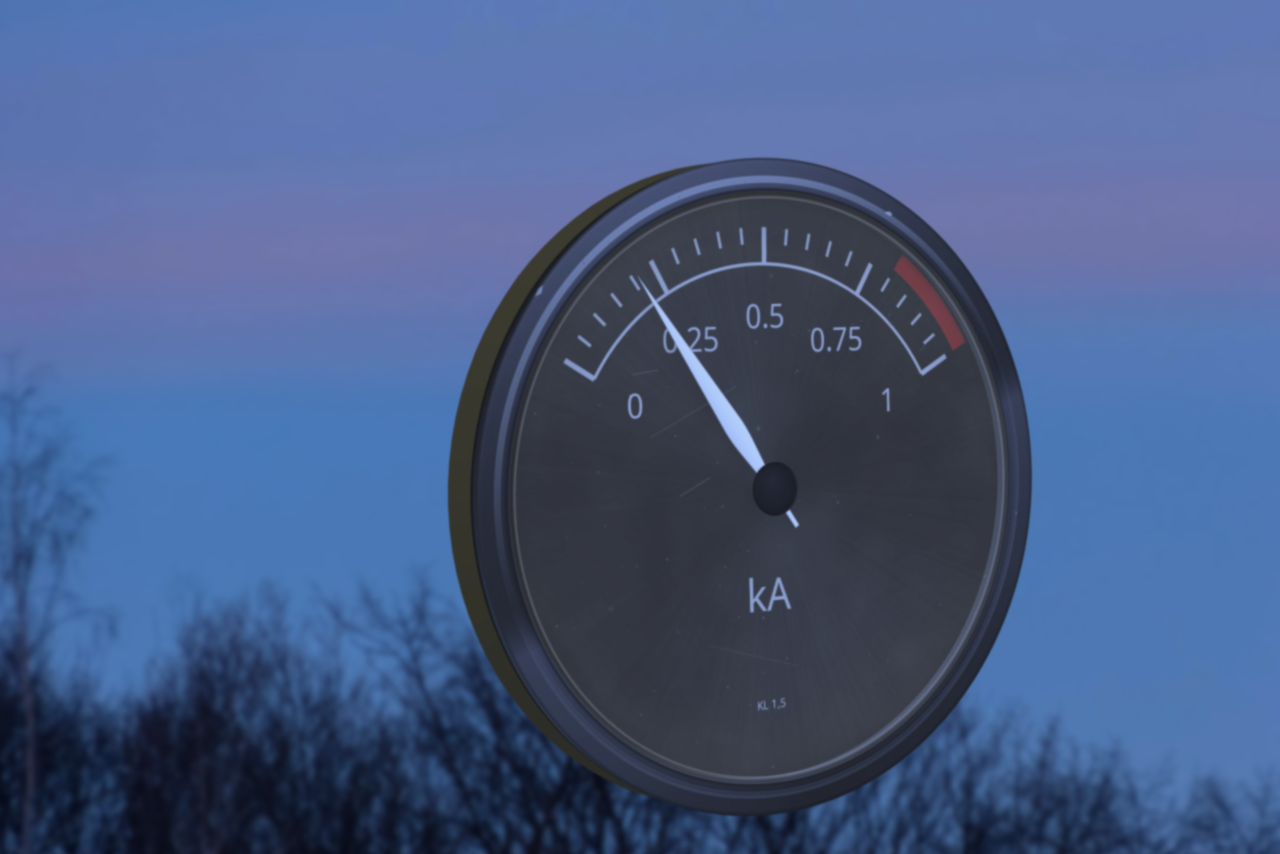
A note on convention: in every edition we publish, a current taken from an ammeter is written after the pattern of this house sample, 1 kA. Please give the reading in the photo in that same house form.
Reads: 0.2 kA
